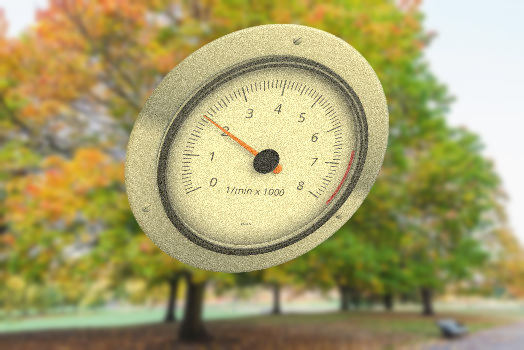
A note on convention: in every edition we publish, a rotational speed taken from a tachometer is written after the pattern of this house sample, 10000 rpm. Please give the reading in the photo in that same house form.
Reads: 2000 rpm
